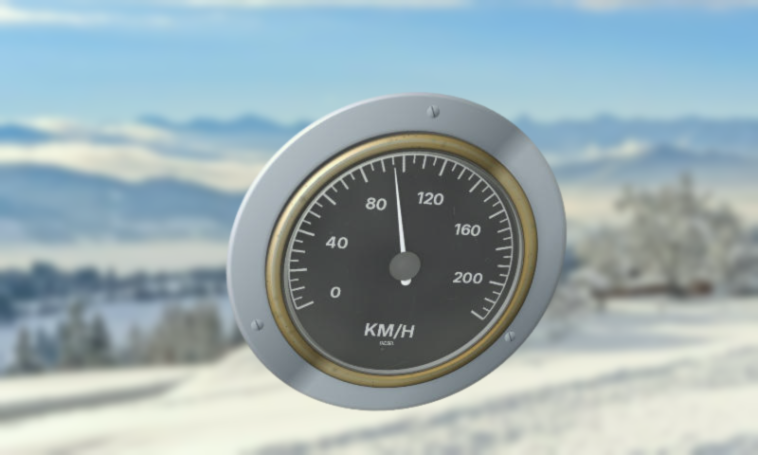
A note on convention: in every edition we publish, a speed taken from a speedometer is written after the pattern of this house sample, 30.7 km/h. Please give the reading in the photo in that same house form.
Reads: 95 km/h
